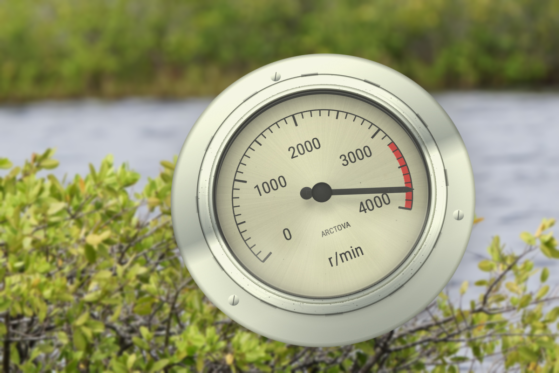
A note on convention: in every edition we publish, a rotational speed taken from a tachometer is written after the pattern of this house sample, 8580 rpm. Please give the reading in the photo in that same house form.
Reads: 3800 rpm
